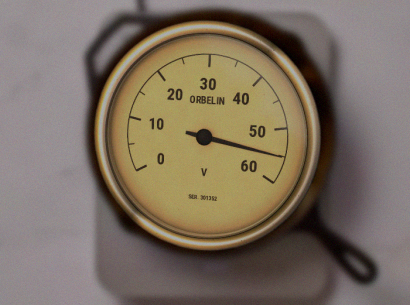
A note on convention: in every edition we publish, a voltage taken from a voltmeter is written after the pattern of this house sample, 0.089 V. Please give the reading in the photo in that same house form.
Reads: 55 V
